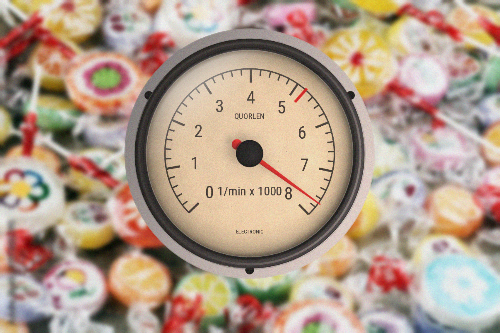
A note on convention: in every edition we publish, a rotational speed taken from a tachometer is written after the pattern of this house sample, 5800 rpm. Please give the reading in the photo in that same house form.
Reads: 7700 rpm
